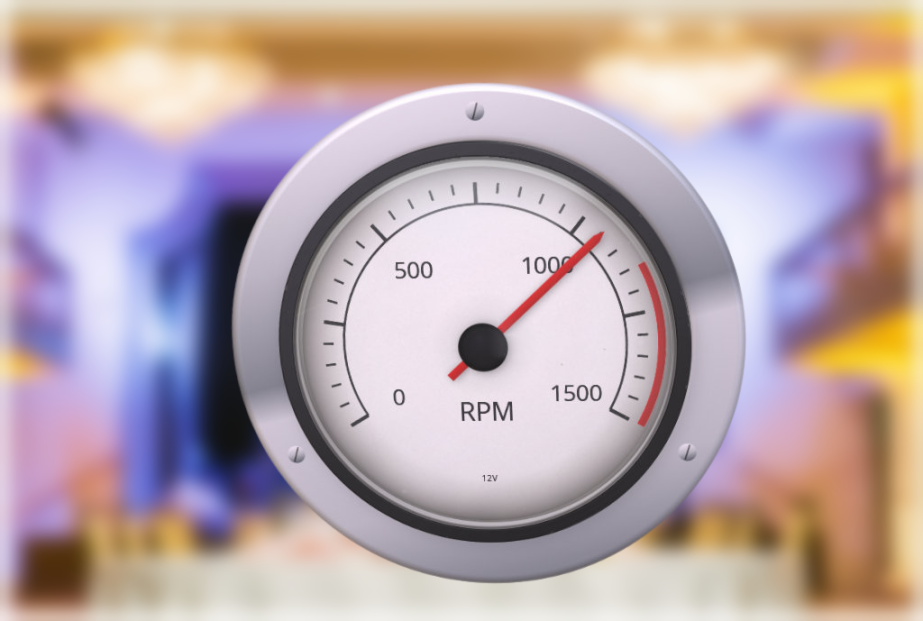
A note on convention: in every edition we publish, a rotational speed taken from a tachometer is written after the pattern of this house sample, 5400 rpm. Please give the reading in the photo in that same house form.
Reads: 1050 rpm
